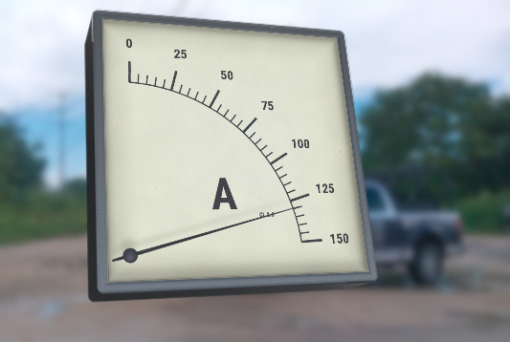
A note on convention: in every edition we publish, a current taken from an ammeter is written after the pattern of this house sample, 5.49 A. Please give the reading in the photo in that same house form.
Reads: 130 A
